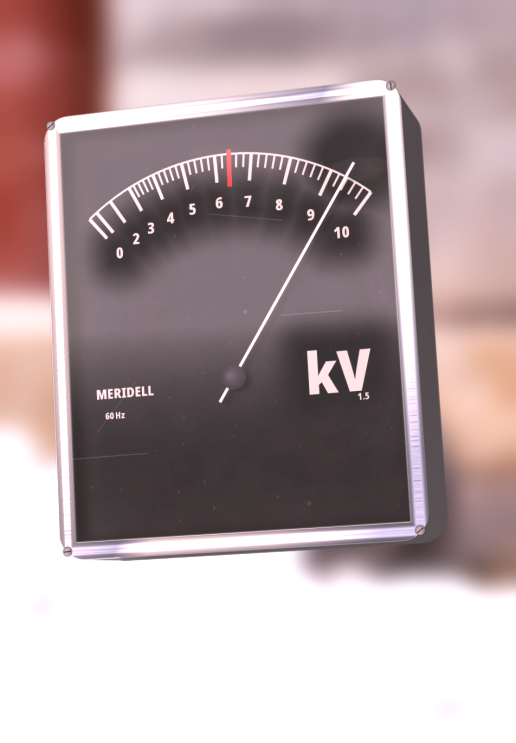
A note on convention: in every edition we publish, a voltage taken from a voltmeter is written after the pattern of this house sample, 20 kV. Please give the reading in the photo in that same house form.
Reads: 9.4 kV
